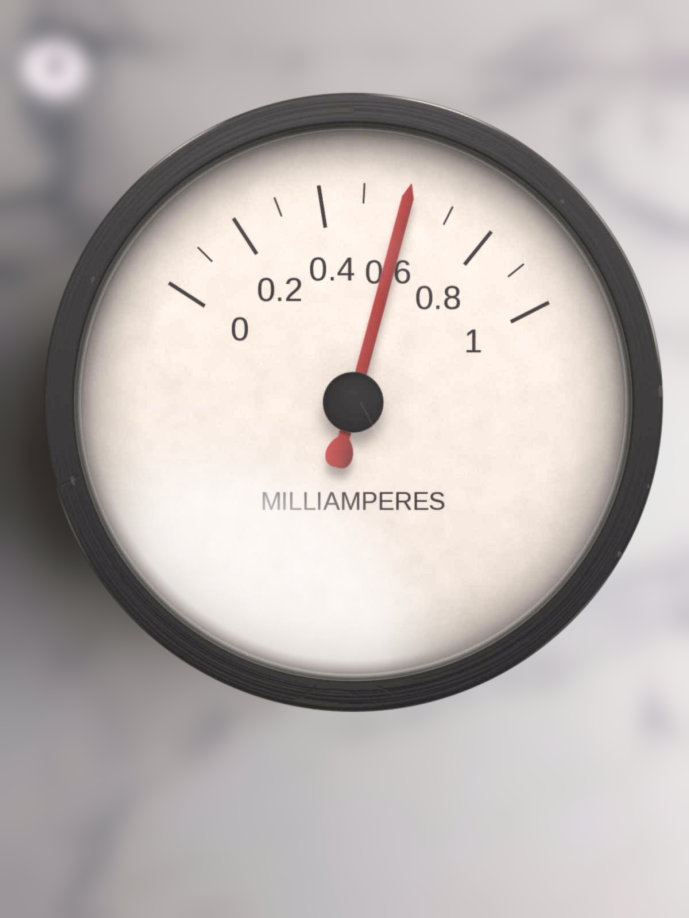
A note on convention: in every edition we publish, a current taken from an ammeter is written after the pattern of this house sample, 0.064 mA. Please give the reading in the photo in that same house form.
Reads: 0.6 mA
